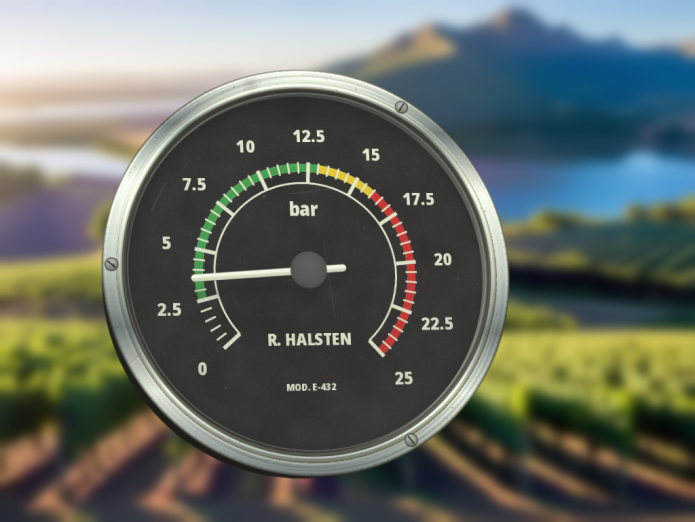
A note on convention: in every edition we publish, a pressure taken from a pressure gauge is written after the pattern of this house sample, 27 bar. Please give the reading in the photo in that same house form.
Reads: 3.5 bar
